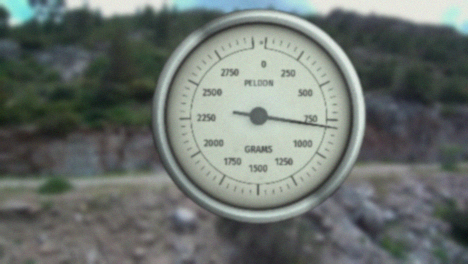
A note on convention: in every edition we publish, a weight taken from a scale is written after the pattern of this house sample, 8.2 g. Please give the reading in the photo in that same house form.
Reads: 800 g
